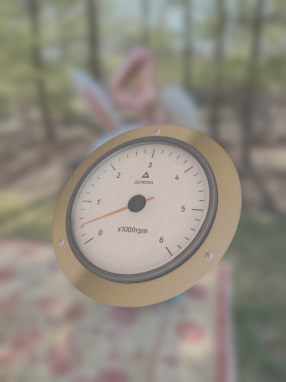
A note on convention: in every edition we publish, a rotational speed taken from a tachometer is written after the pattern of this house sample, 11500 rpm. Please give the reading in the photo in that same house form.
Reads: 400 rpm
